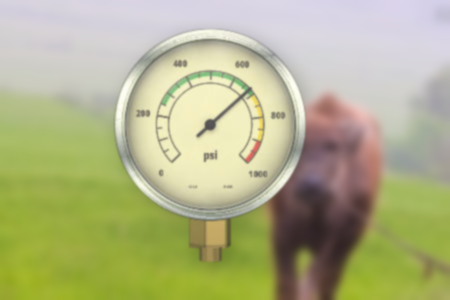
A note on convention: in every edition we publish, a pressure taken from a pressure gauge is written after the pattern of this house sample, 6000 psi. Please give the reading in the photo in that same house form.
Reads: 675 psi
